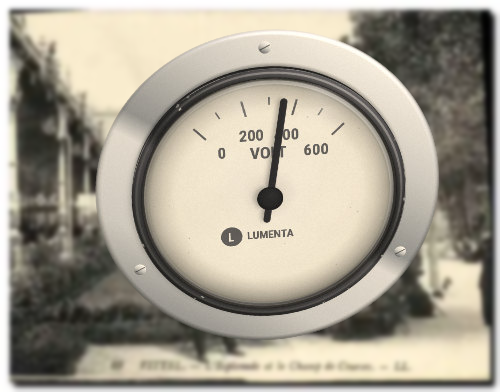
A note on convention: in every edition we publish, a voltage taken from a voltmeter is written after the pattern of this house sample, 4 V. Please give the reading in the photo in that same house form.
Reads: 350 V
